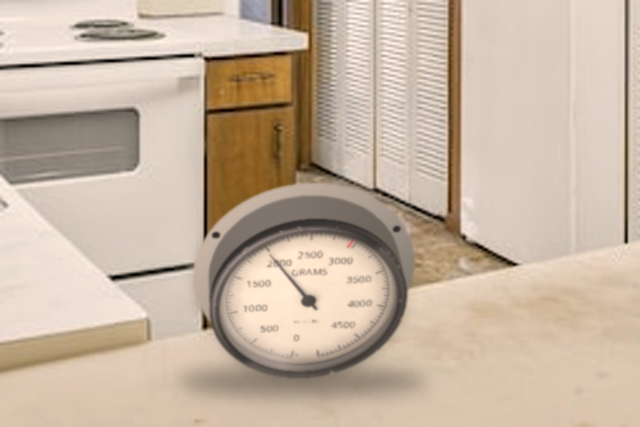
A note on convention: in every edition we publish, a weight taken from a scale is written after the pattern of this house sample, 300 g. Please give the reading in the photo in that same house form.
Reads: 2000 g
